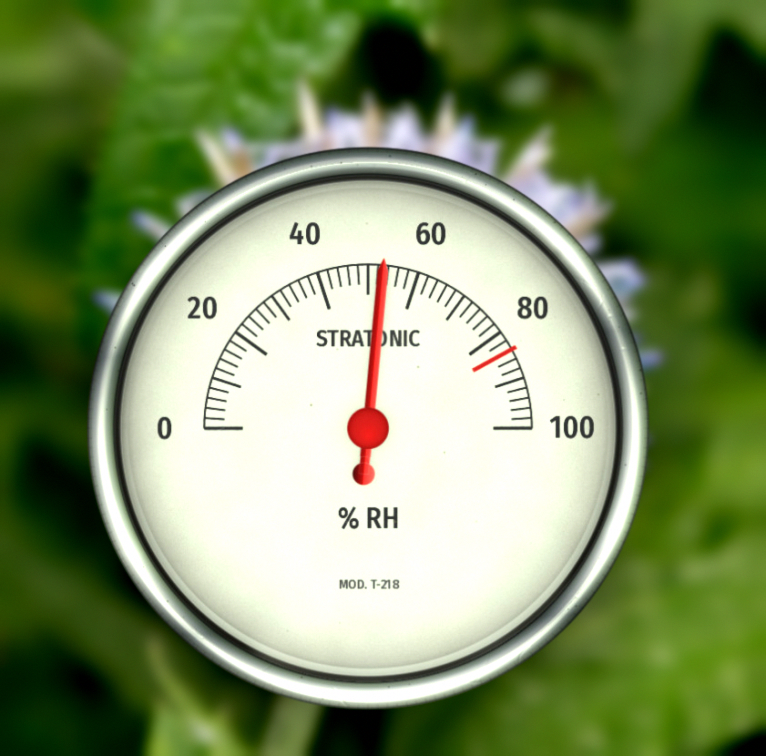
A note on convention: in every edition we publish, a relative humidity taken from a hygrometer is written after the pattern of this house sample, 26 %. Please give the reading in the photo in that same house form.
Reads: 53 %
